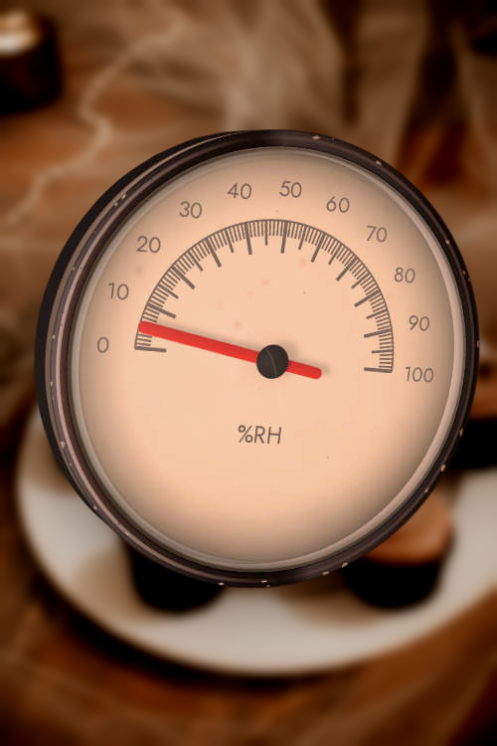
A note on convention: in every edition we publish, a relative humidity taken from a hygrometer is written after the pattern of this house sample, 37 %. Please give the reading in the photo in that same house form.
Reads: 5 %
